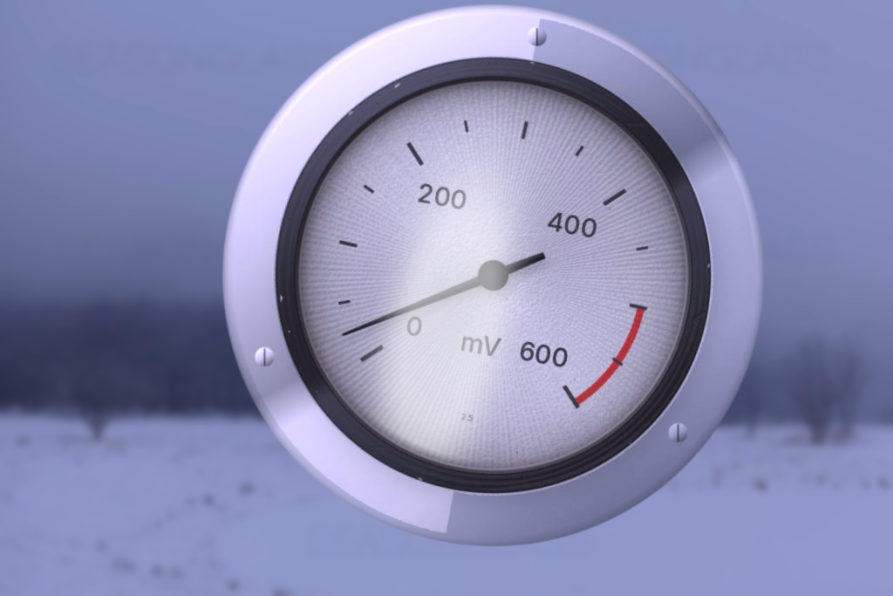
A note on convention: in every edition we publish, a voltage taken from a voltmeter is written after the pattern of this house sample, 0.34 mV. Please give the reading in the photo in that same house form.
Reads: 25 mV
